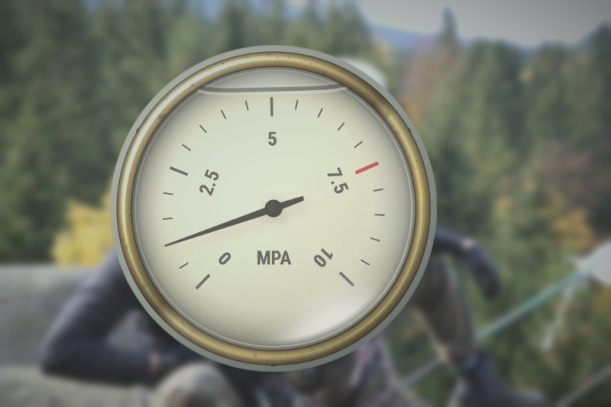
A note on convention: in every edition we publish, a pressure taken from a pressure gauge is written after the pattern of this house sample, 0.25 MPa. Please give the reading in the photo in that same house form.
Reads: 1 MPa
